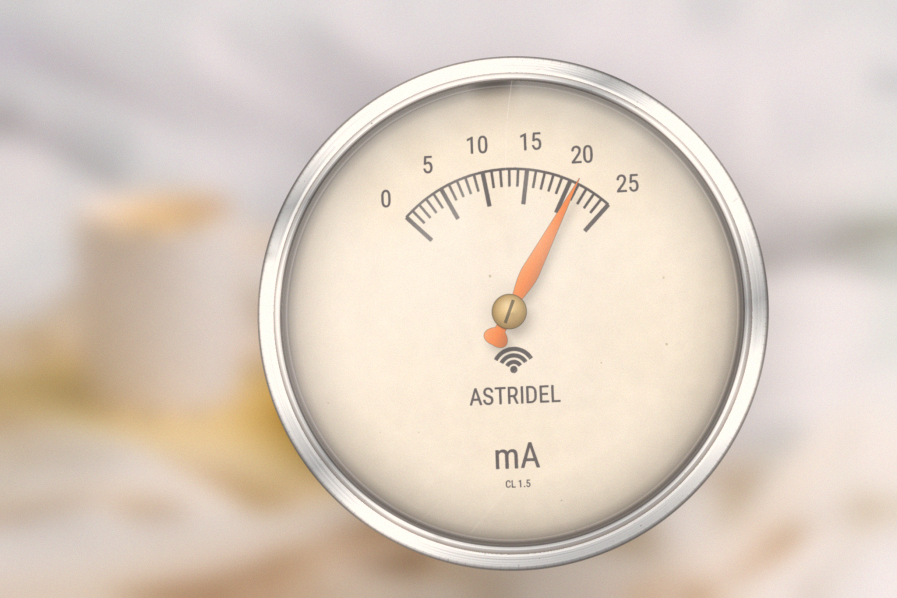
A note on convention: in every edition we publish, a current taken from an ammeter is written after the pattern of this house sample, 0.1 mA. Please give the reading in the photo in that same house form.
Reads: 21 mA
